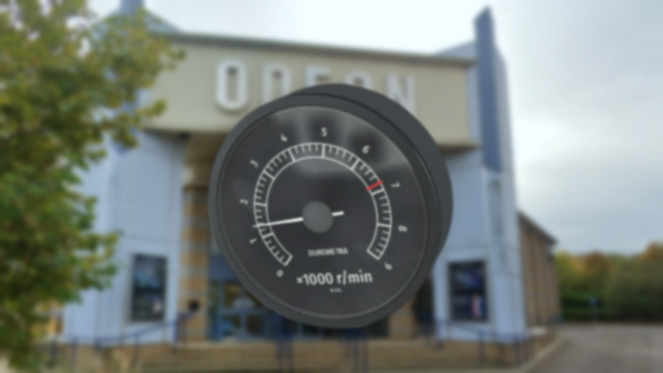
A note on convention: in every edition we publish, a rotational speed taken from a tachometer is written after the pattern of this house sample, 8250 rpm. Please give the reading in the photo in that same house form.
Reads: 1400 rpm
